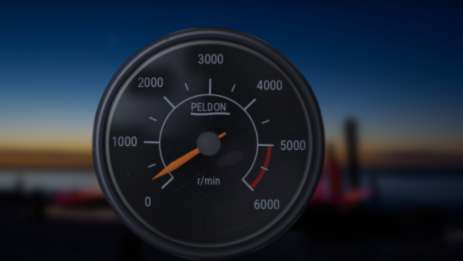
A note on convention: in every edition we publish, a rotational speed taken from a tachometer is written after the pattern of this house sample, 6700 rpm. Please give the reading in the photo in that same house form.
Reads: 250 rpm
